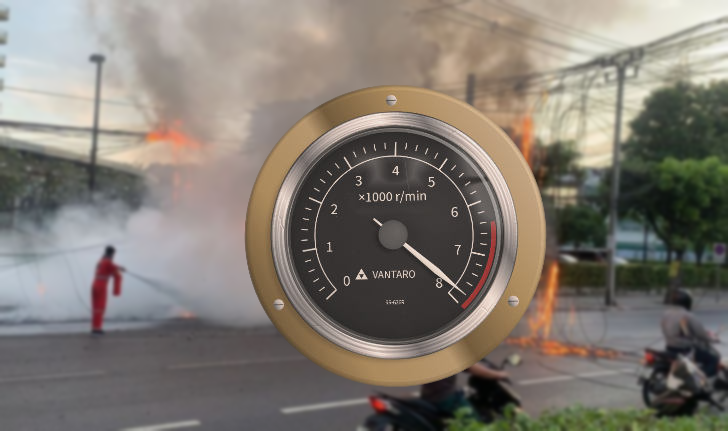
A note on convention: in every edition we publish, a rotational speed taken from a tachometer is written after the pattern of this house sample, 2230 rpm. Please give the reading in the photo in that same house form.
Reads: 7800 rpm
